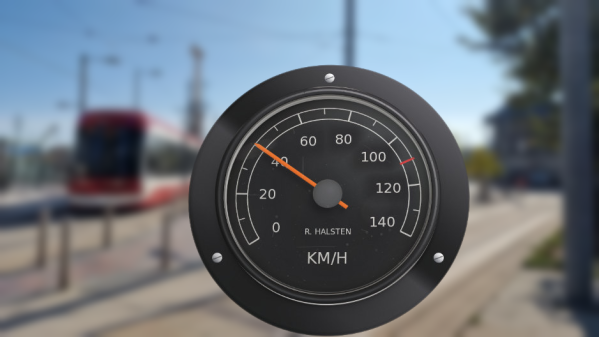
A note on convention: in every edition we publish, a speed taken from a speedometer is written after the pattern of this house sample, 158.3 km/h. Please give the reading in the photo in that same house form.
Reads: 40 km/h
